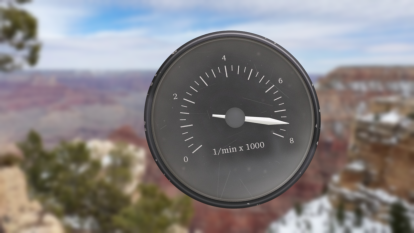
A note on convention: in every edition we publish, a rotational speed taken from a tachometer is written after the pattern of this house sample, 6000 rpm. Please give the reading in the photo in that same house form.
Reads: 7500 rpm
